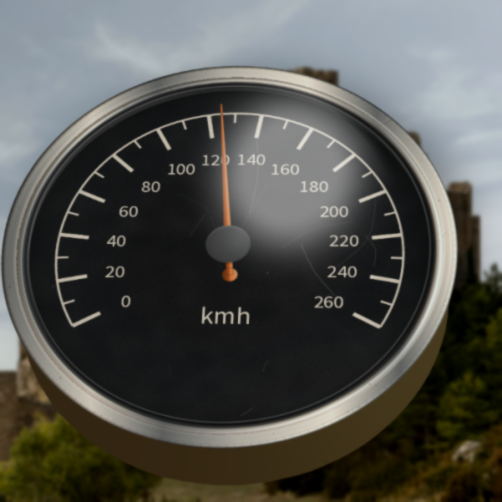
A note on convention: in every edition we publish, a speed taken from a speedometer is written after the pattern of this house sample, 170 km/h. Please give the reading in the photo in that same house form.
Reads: 125 km/h
